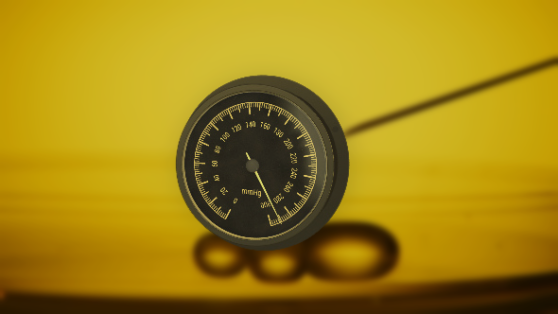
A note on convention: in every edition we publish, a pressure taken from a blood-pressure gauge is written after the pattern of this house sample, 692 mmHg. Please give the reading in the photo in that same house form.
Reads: 290 mmHg
